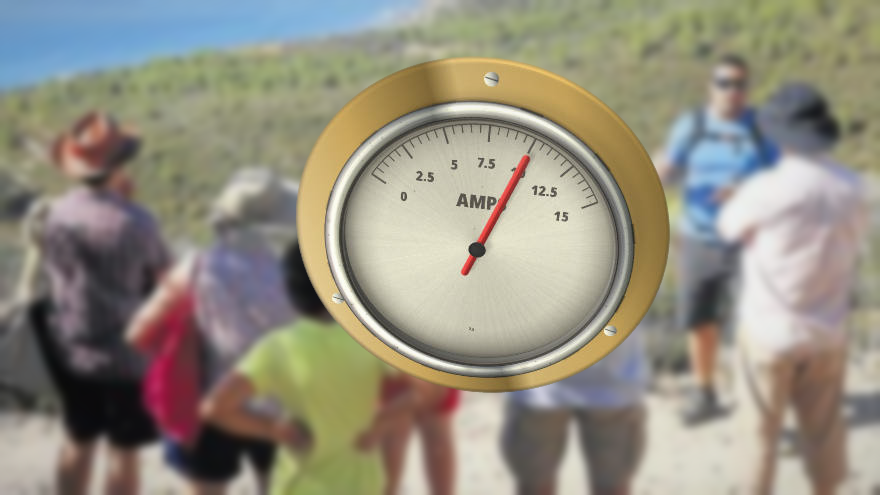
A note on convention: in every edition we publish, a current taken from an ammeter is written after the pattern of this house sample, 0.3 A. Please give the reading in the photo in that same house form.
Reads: 10 A
